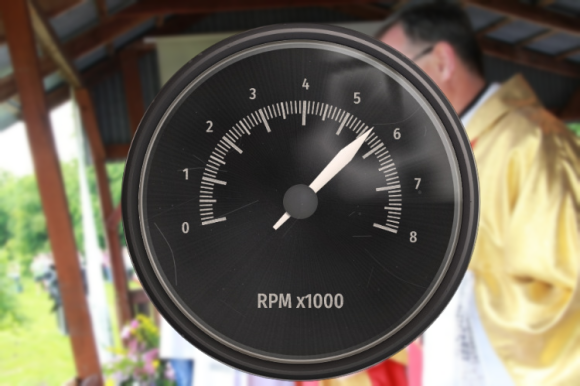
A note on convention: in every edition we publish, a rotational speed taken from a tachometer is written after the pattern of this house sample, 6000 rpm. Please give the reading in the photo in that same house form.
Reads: 5600 rpm
